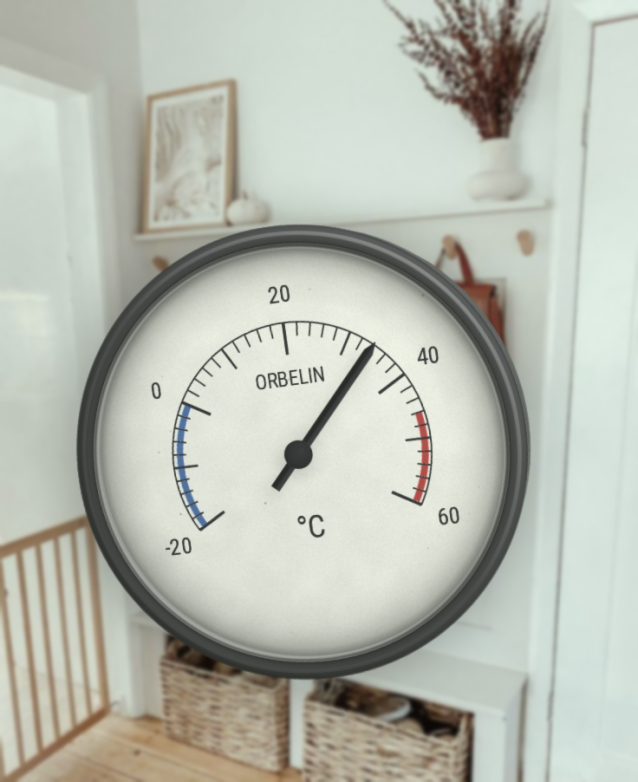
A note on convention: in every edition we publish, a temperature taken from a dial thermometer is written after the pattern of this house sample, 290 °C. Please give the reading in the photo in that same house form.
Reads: 34 °C
